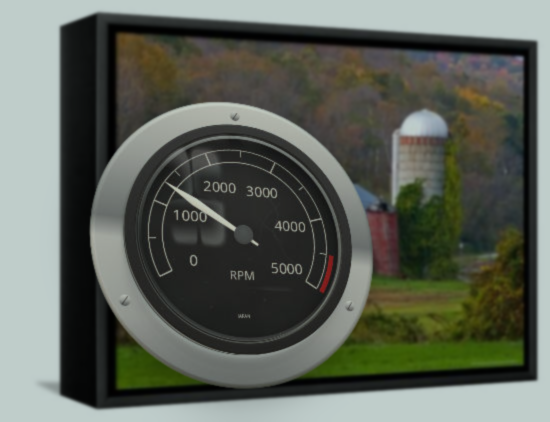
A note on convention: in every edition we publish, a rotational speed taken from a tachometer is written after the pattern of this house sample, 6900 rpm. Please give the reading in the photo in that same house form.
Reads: 1250 rpm
